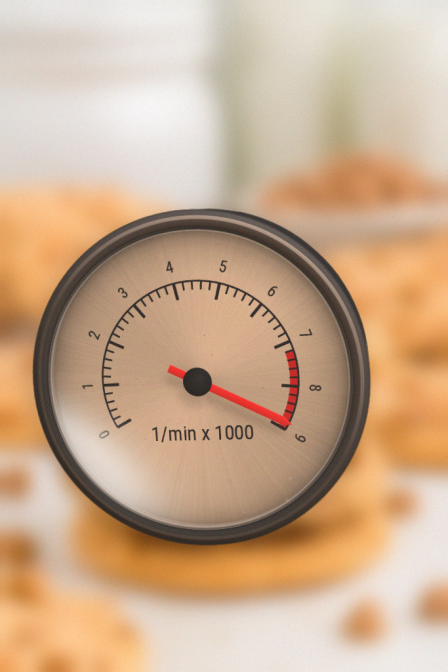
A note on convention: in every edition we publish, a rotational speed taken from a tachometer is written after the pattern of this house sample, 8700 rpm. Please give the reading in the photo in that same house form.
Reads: 8800 rpm
